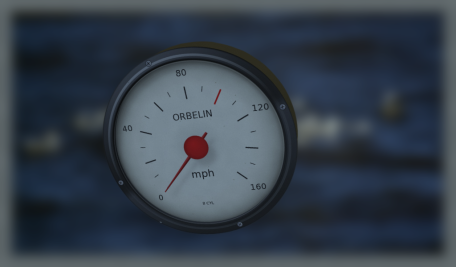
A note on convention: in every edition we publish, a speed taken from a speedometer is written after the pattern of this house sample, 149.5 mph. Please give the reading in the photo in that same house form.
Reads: 0 mph
